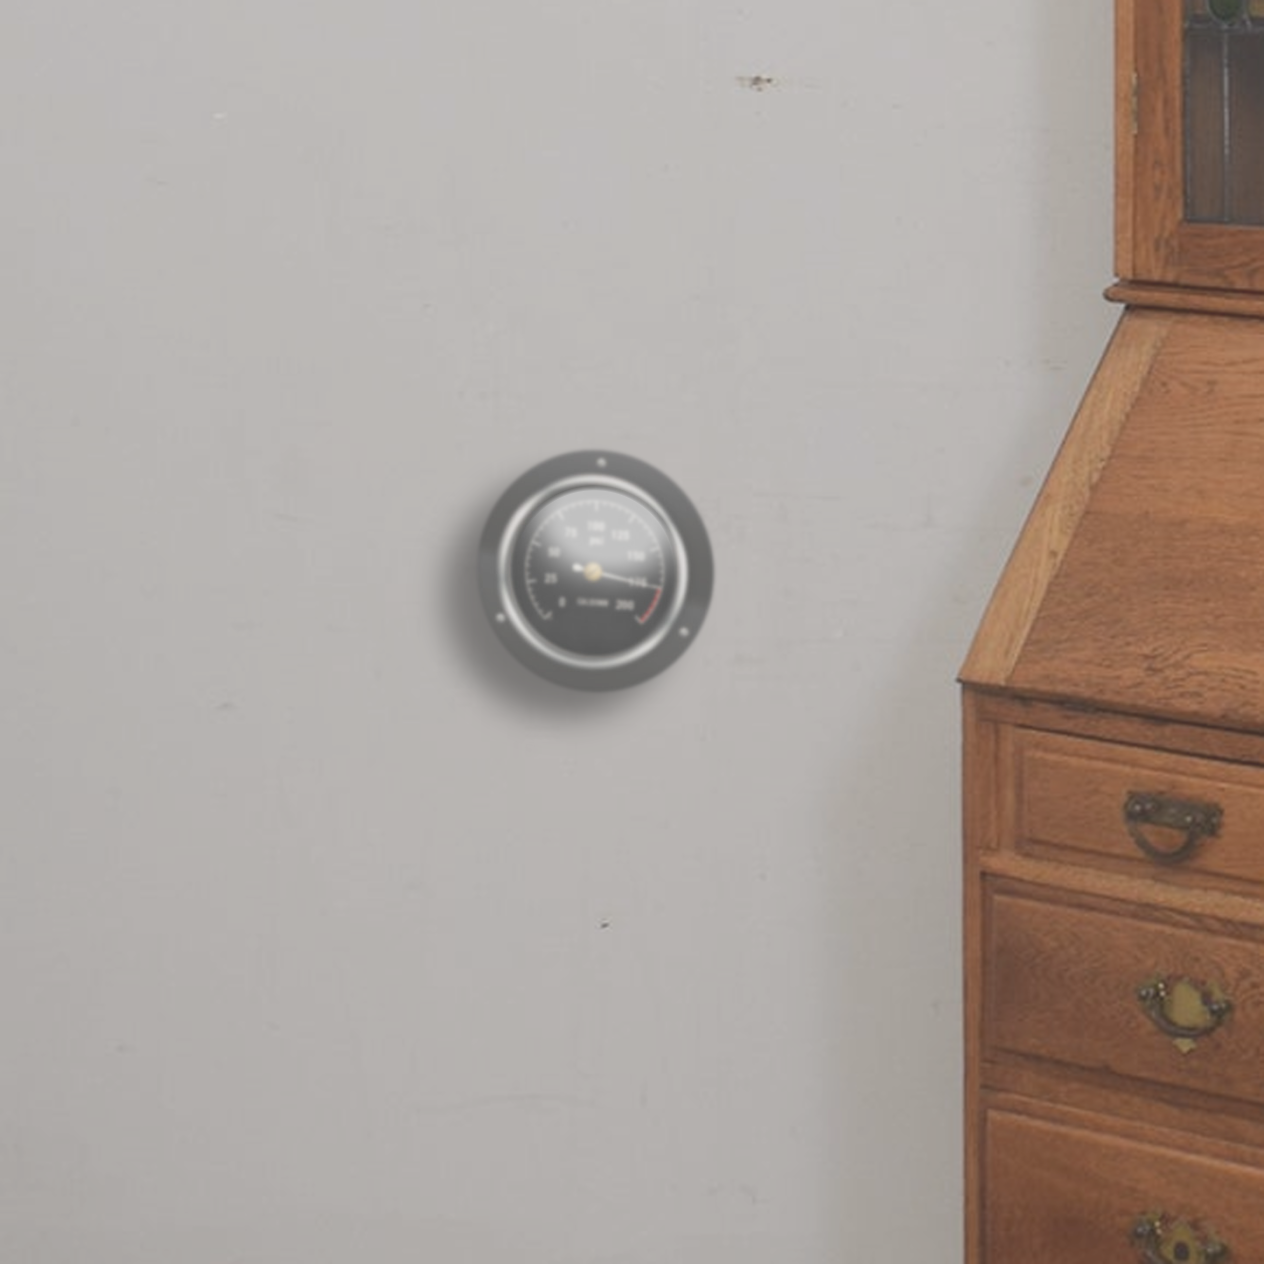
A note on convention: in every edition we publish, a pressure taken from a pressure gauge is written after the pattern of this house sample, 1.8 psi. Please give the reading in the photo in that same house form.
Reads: 175 psi
